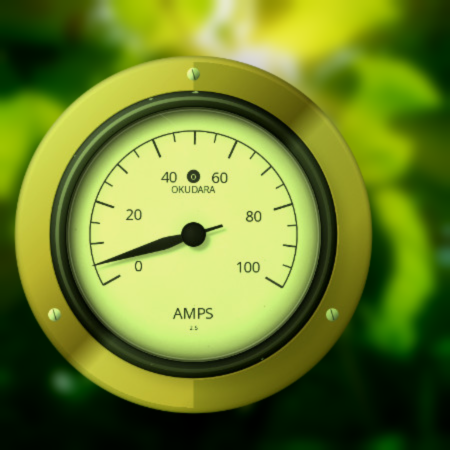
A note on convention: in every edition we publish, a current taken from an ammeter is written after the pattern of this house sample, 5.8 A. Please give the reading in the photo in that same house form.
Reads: 5 A
